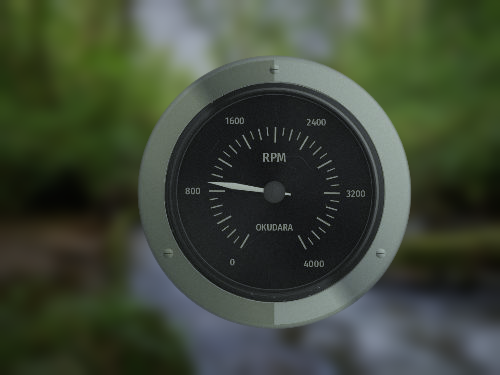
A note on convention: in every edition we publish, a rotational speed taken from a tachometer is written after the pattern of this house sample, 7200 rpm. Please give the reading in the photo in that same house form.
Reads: 900 rpm
